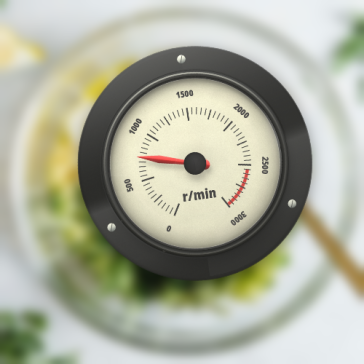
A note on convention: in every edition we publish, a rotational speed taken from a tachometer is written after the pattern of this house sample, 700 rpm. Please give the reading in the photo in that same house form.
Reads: 750 rpm
